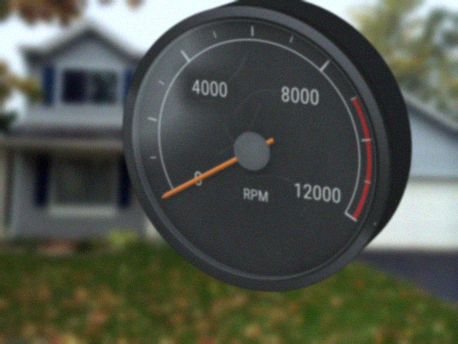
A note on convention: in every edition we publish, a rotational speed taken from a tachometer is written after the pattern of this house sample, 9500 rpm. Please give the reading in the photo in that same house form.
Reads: 0 rpm
